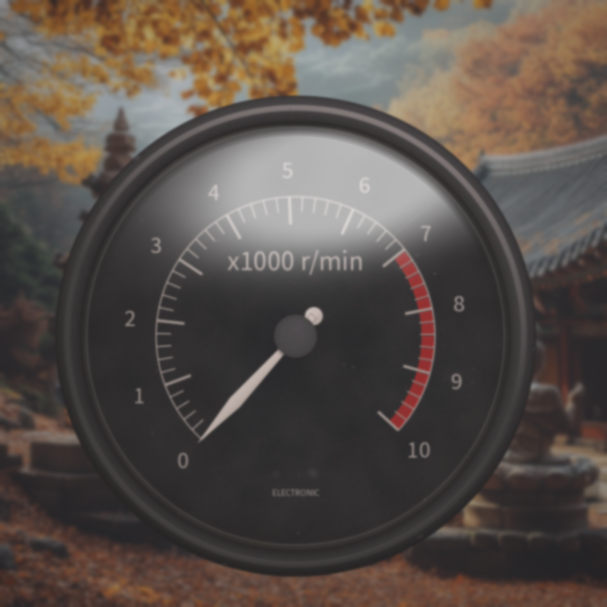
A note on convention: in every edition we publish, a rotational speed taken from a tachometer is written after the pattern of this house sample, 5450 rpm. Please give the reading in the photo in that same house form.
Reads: 0 rpm
